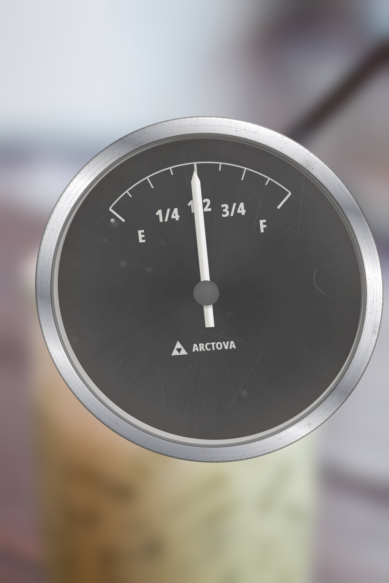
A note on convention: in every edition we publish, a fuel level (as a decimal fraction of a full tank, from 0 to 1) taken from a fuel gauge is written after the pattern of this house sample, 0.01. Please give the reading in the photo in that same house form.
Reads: 0.5
